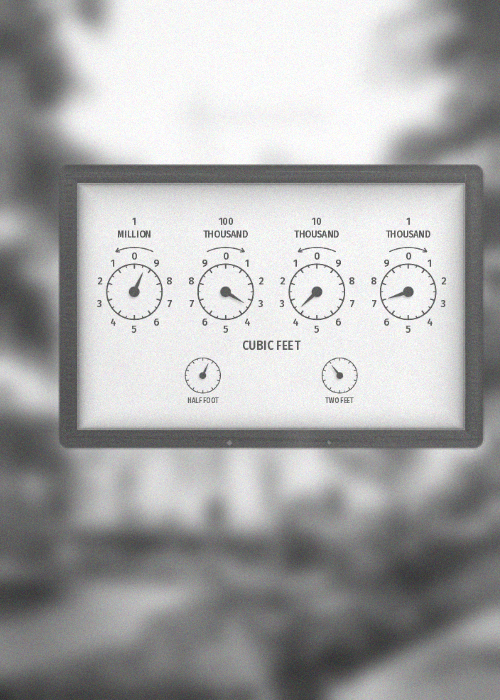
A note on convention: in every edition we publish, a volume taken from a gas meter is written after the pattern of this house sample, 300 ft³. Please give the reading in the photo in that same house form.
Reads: 933700 ft³
